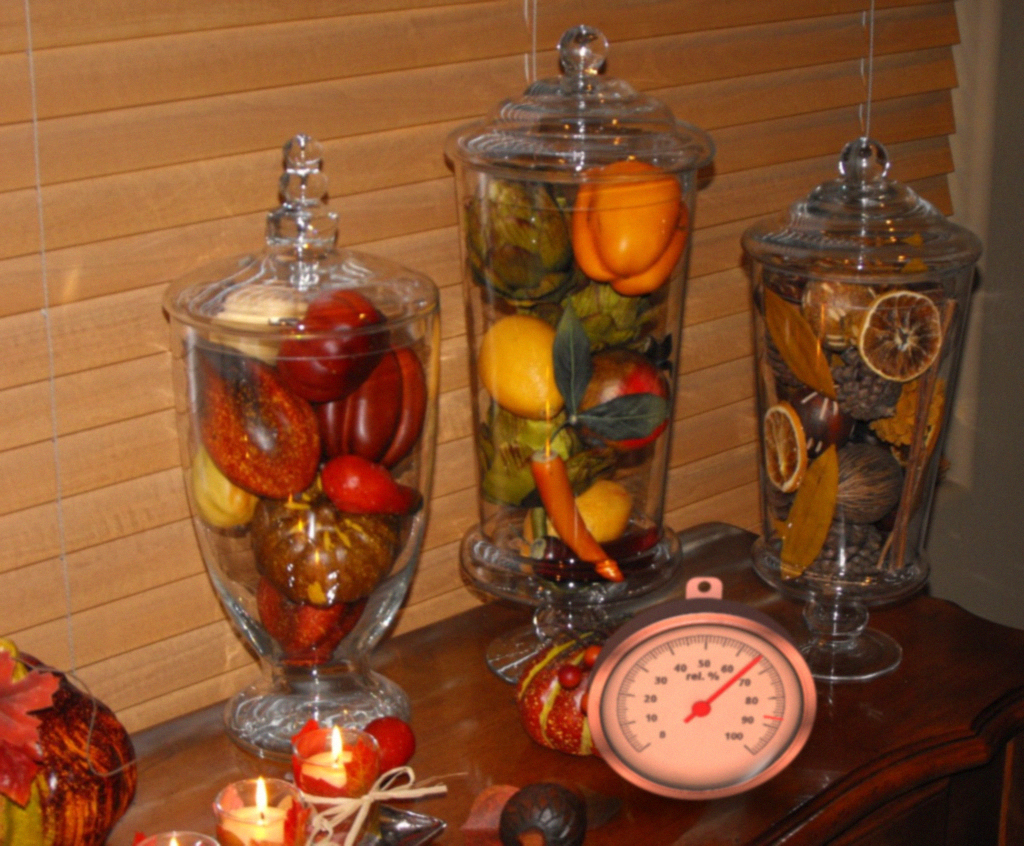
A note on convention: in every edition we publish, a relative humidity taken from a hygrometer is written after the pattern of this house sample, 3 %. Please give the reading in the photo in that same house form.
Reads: 65 %
